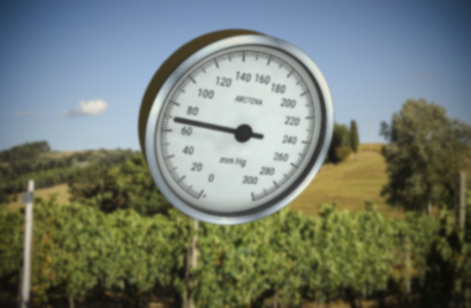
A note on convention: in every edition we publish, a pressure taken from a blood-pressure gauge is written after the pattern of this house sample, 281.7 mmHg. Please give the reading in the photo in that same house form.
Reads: 70 mmHg
